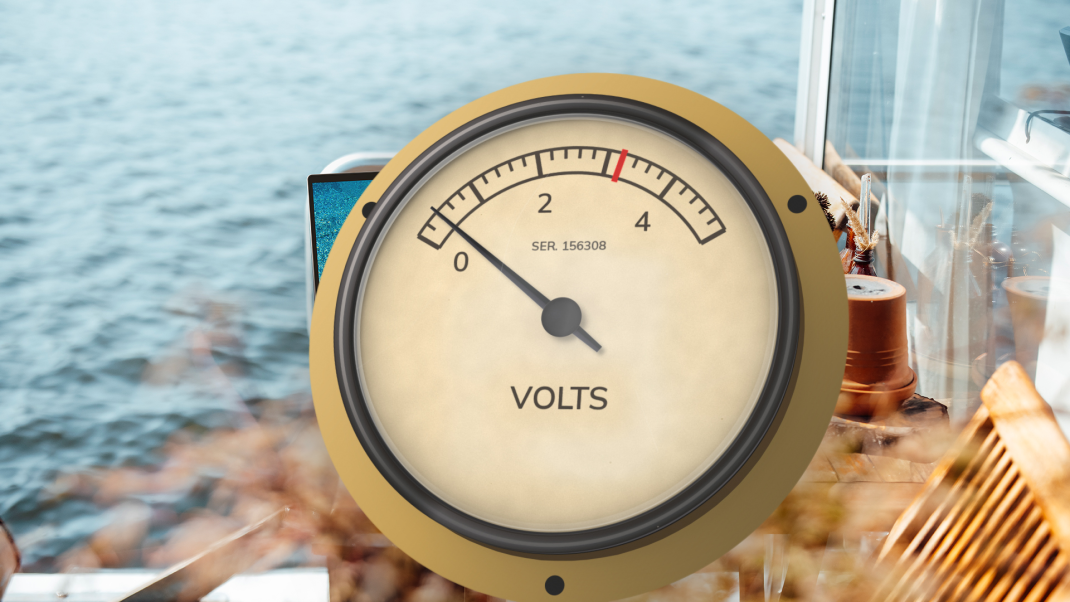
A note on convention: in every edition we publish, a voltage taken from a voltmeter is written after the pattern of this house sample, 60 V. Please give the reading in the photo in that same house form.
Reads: 0.4 V
